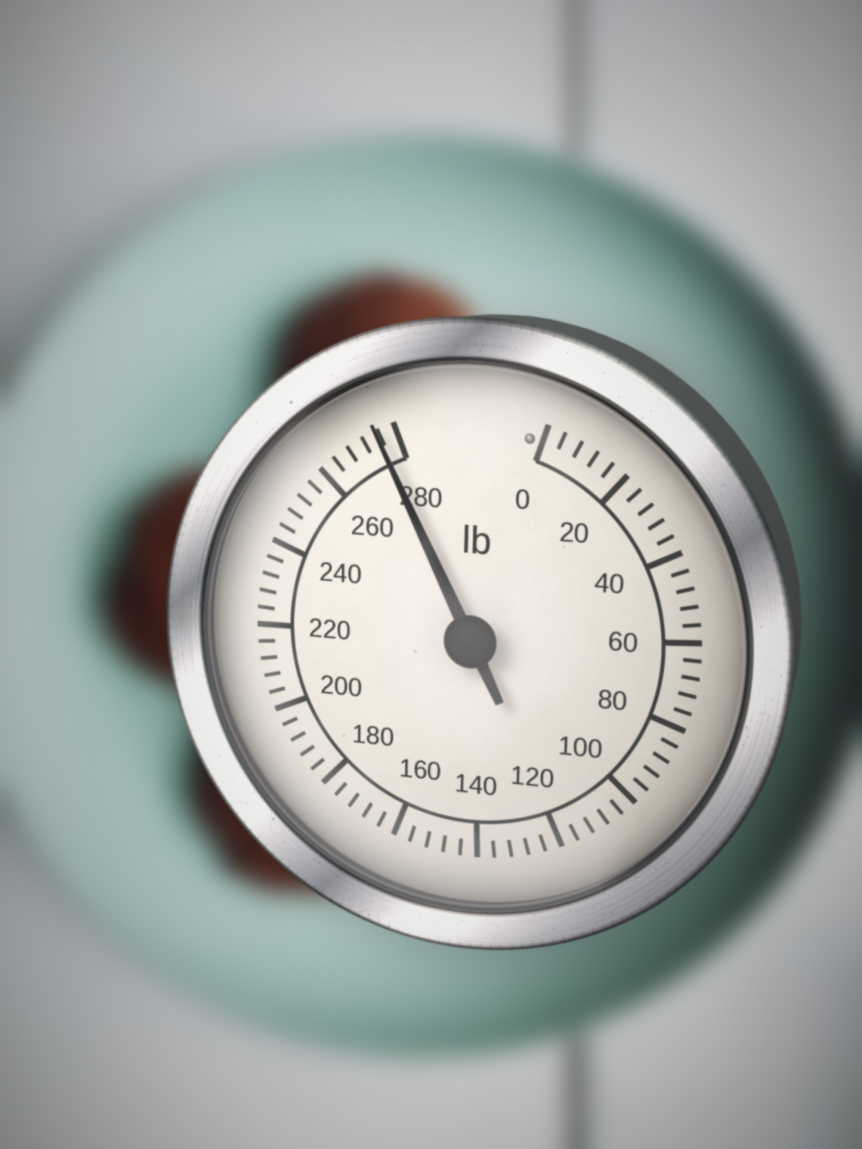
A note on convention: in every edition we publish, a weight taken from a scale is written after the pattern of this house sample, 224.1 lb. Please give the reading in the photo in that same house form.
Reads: 276 lb
